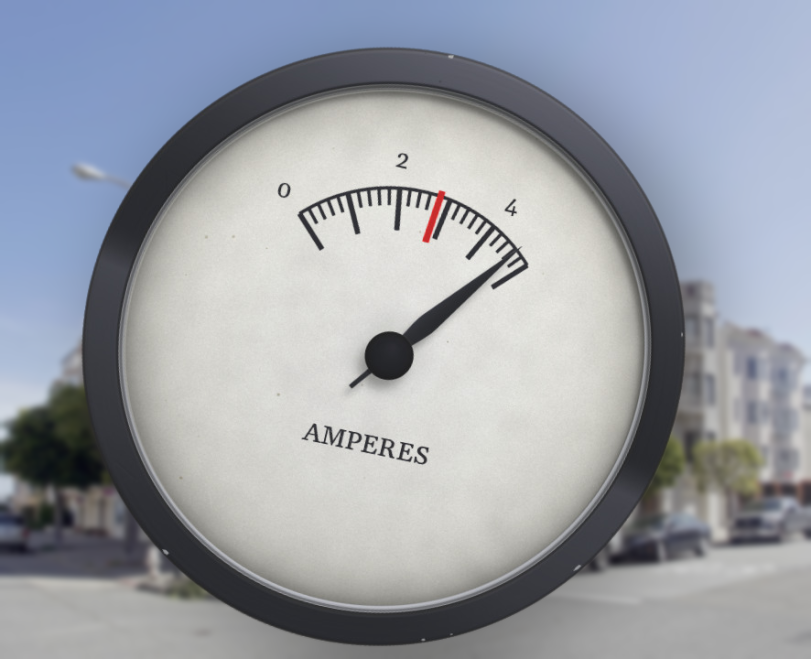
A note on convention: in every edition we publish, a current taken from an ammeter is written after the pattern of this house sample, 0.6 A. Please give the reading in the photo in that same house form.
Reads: 4.6 A
